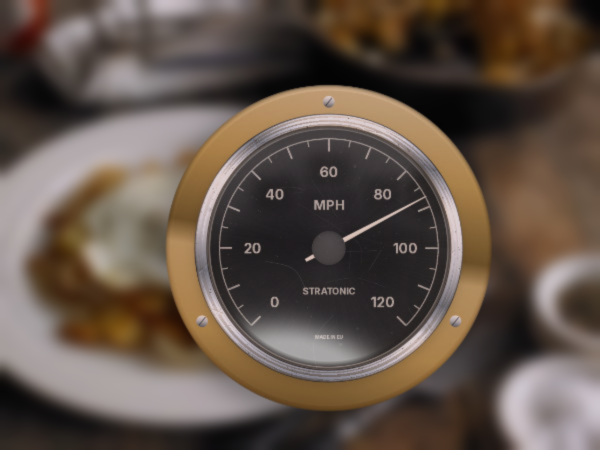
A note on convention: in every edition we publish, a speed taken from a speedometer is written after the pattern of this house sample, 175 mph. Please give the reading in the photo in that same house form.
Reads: 87.5 mph
